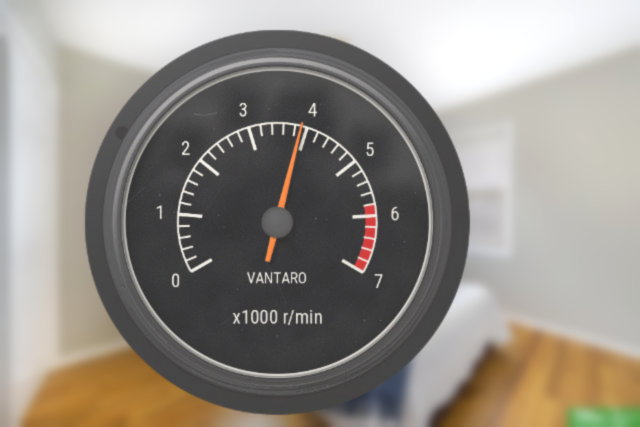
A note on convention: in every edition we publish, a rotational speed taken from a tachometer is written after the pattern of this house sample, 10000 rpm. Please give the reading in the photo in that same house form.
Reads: 3900 rpm
